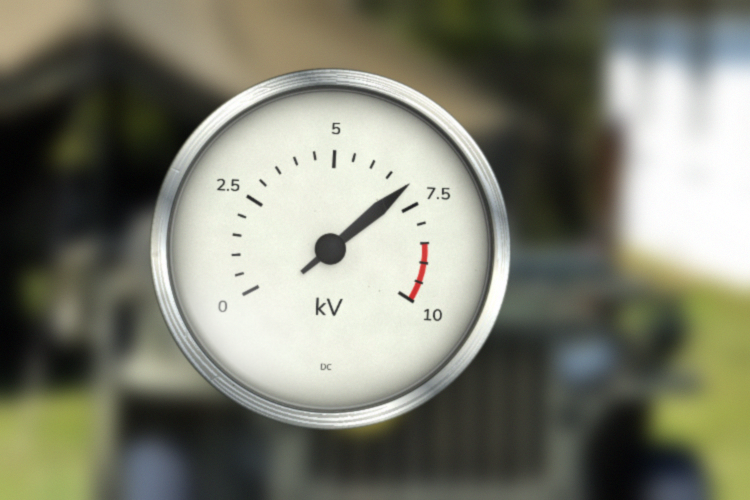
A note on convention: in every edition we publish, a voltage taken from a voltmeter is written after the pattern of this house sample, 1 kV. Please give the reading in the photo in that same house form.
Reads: 7 kV
